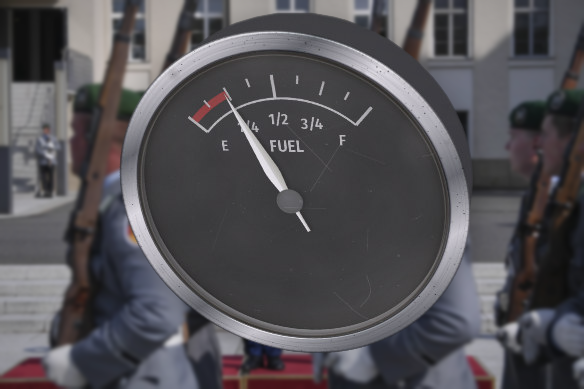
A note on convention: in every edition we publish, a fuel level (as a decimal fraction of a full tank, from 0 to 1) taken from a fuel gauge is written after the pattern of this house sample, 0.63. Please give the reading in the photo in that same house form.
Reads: 0.25
